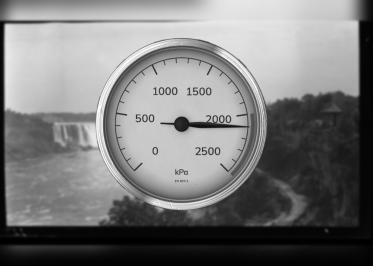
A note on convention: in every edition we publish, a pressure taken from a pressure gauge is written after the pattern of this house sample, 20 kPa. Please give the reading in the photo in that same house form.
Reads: 2100 kPa
